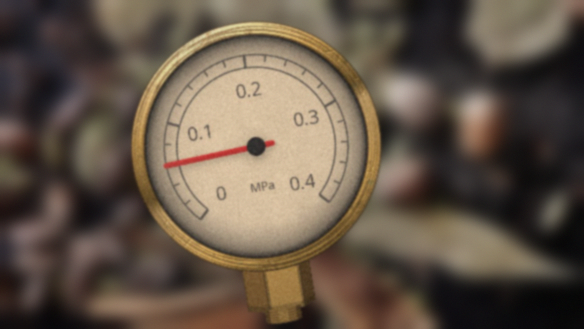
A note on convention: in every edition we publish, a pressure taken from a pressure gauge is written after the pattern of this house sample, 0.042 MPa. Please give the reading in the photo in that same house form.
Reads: 0.06 MPa
